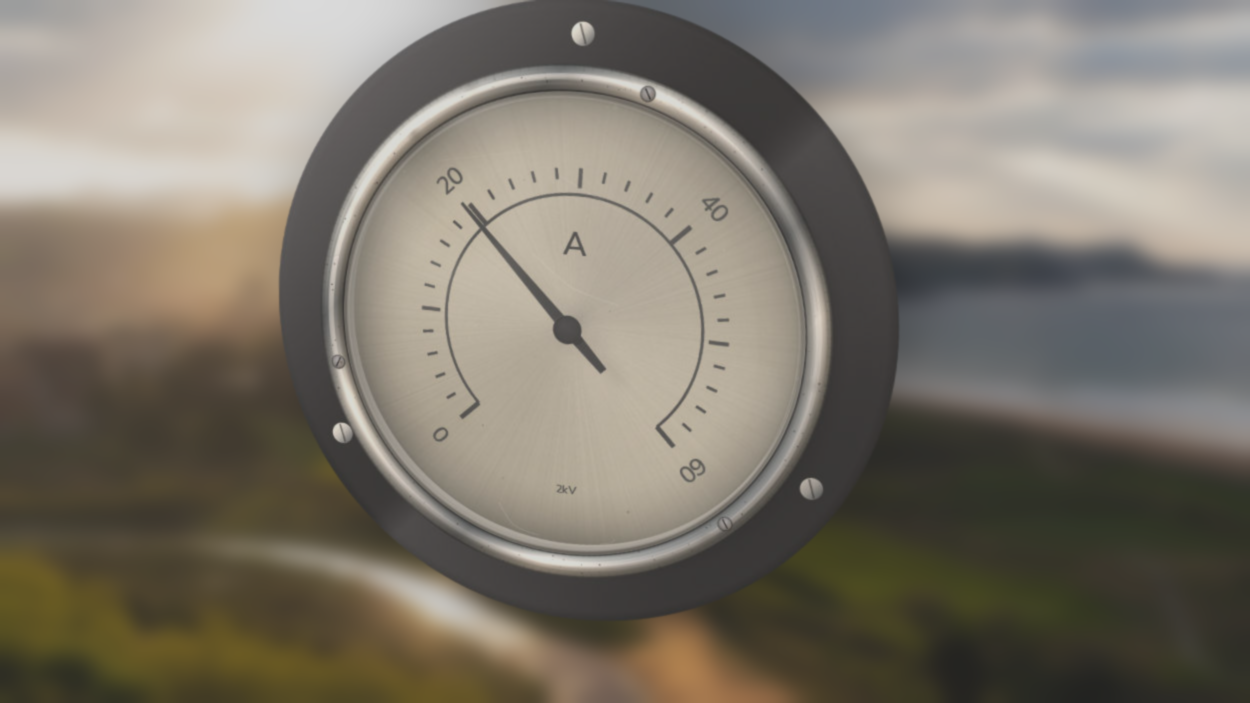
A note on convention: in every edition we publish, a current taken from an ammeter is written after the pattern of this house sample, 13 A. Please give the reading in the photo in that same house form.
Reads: 20 A
